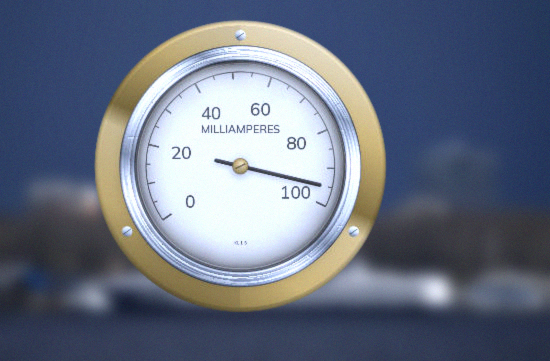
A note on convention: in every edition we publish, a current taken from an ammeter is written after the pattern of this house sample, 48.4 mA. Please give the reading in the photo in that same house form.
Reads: 95 mA
